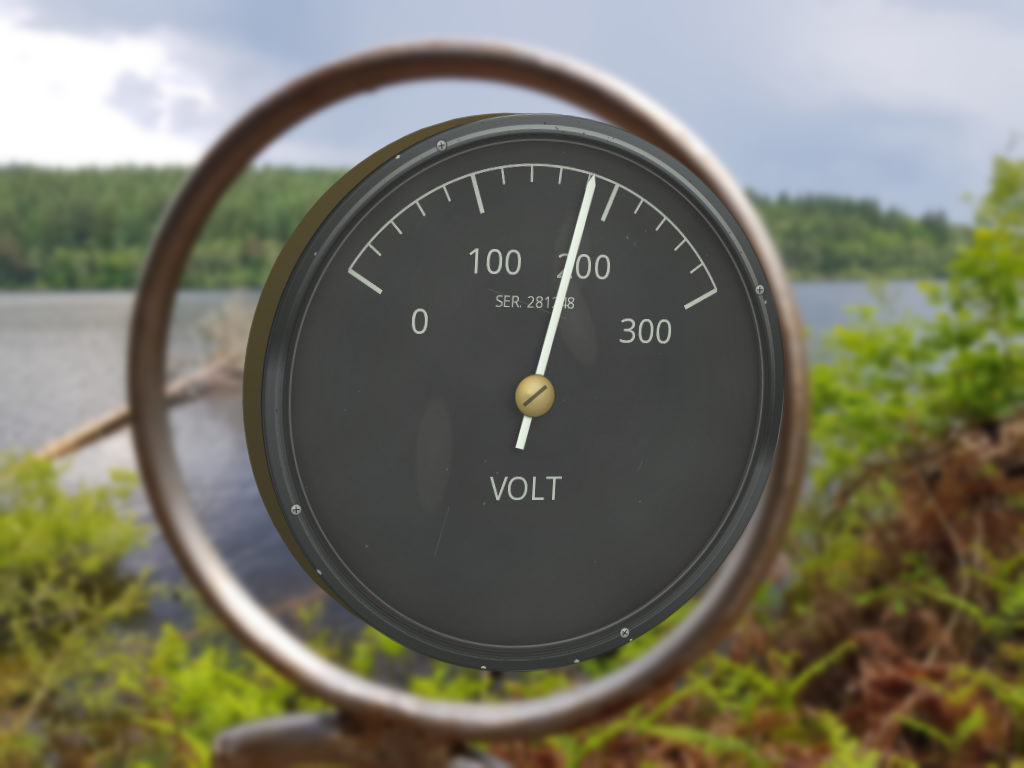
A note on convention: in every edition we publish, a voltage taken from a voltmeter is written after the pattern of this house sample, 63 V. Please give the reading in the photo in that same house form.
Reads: 180 V
